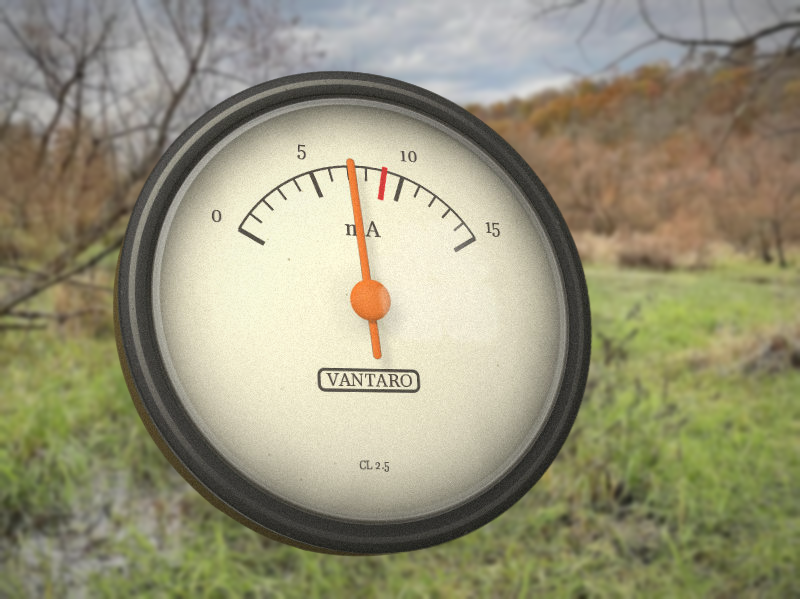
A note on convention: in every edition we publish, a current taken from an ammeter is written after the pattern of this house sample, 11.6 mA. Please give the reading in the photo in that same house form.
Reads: 7 mA
